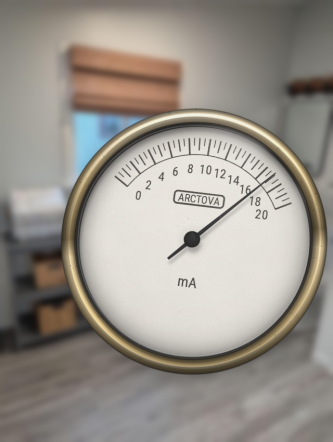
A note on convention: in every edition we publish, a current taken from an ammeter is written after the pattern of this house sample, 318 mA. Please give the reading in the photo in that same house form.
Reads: 17 mA
